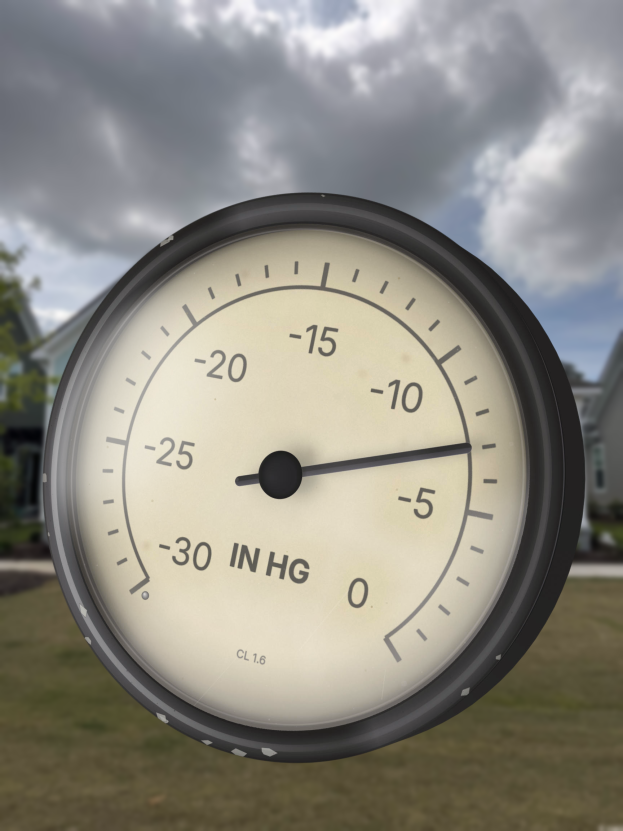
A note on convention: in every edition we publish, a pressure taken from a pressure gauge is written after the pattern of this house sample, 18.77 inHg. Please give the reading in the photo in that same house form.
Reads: -7 inHg
